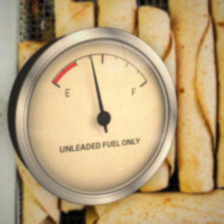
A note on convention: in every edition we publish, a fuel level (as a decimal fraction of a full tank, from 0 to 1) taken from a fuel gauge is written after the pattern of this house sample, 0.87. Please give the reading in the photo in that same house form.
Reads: 0.375
